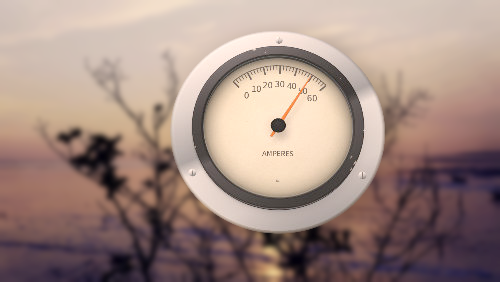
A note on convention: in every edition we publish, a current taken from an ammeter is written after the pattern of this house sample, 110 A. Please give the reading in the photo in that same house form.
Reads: 50 A
